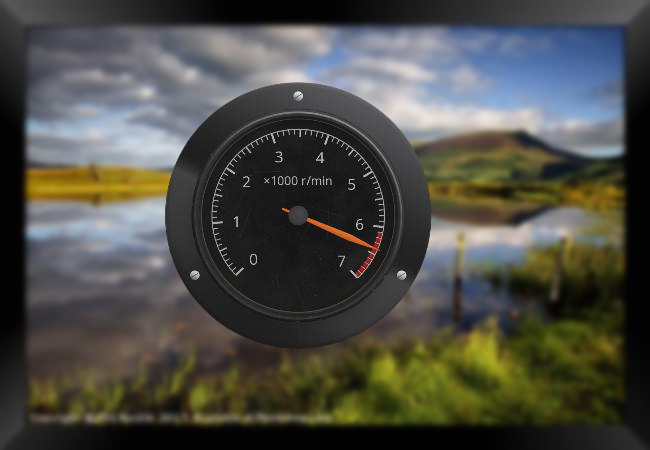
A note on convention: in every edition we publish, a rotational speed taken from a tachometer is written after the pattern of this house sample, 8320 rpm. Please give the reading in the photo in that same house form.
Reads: 6400 rpm
